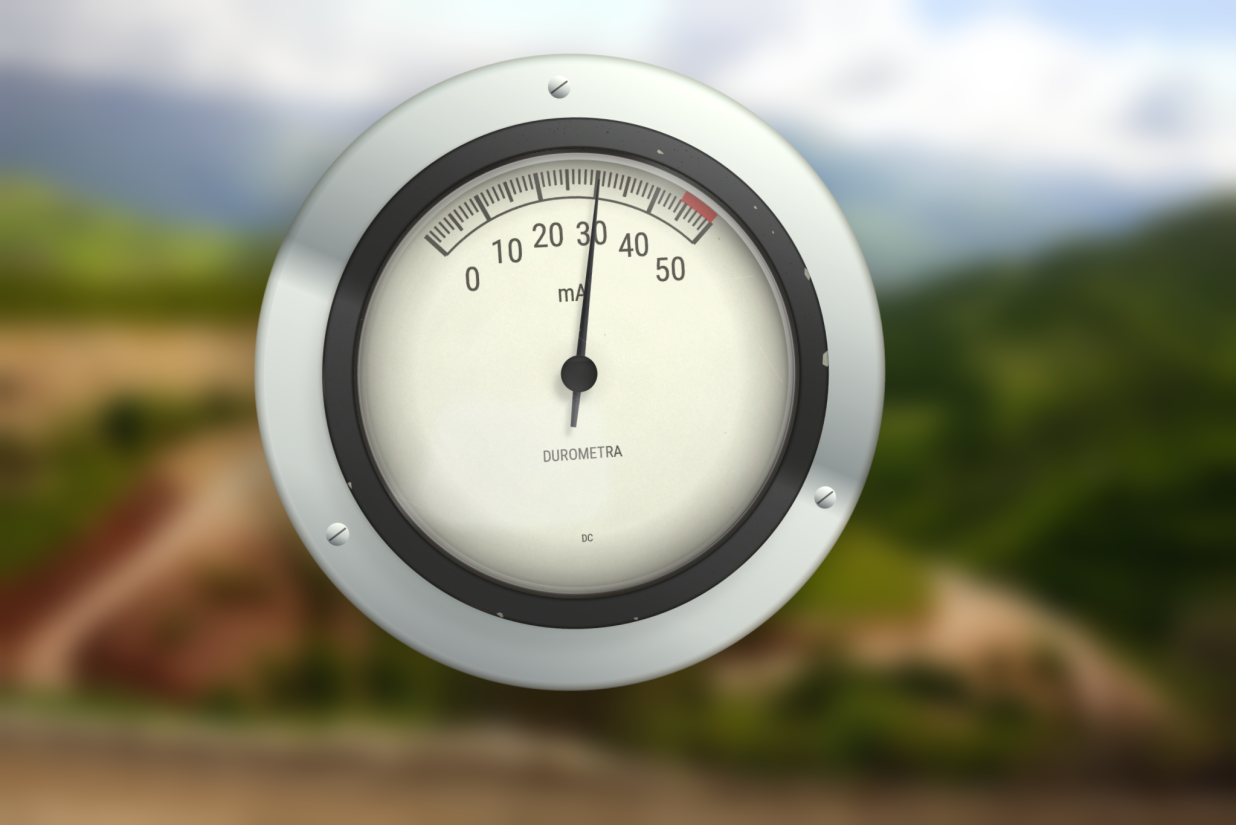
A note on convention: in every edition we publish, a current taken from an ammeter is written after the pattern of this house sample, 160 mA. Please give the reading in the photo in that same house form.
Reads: 30 mA
